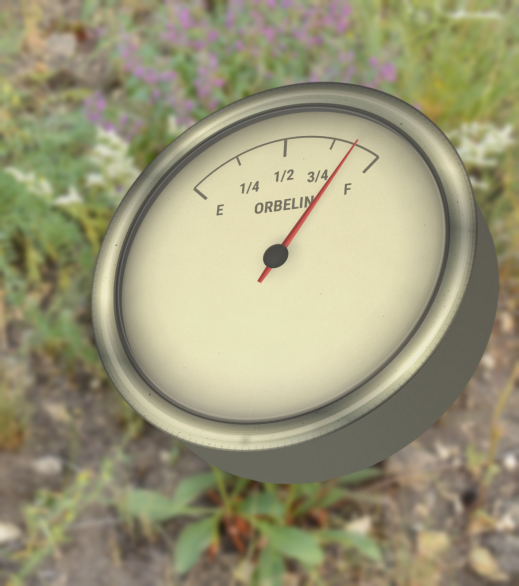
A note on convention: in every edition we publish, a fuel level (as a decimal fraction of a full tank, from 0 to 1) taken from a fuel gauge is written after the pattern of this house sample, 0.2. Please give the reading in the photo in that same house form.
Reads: 0.875
